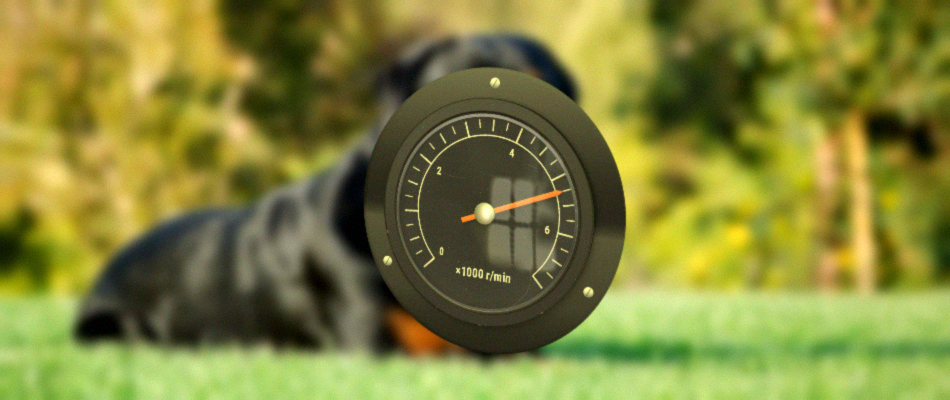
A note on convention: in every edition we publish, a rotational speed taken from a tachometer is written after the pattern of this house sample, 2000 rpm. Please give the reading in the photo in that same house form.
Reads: 5250 rpm
